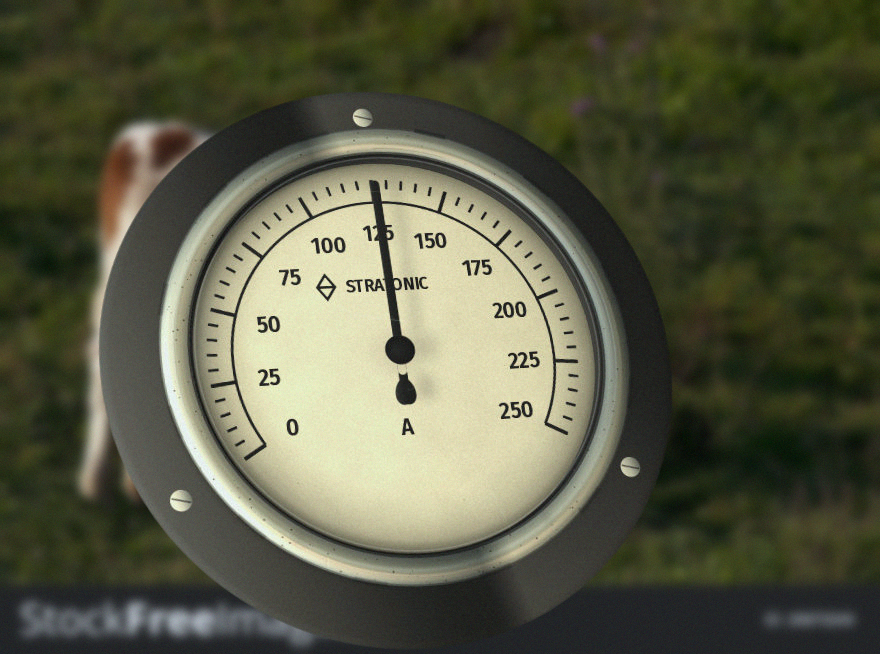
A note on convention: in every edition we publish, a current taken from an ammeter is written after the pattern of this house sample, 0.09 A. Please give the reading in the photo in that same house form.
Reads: 125 A
